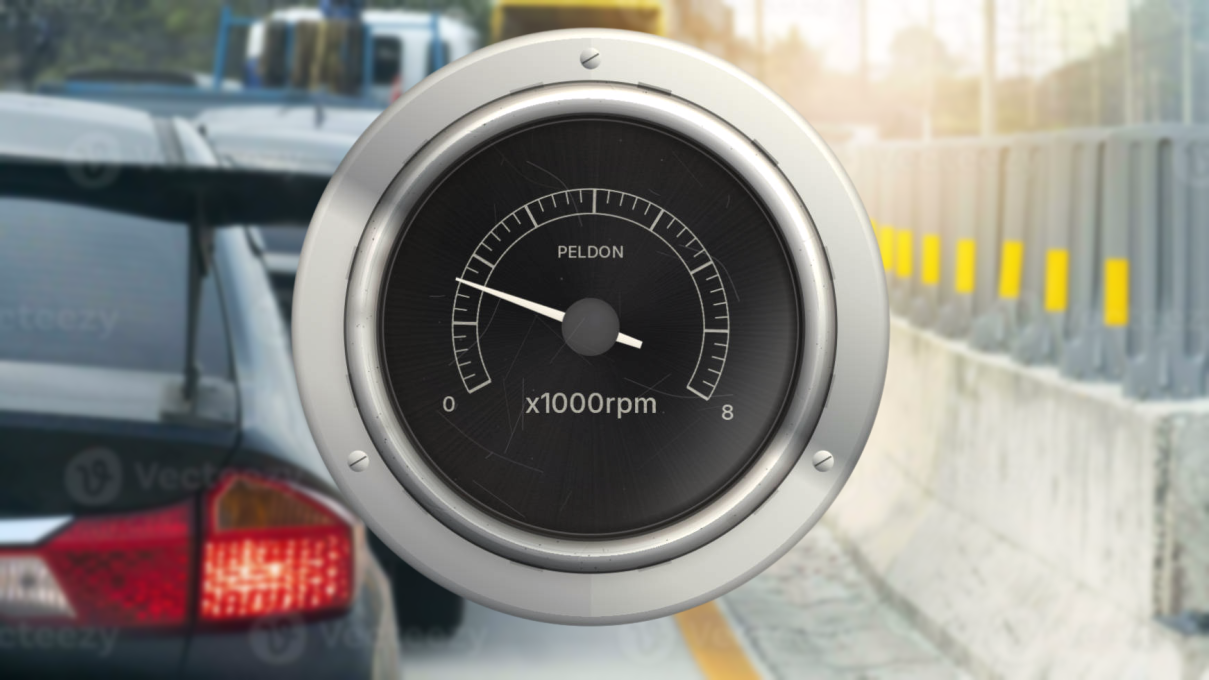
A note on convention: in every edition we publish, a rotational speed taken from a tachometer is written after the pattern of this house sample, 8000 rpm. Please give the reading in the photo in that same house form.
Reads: 1600 rpm
